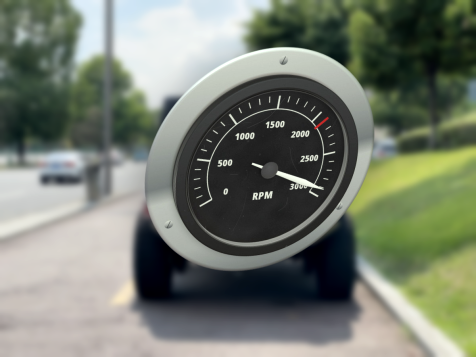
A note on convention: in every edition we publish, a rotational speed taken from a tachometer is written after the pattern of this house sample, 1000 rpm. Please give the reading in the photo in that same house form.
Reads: 2900 rpm
